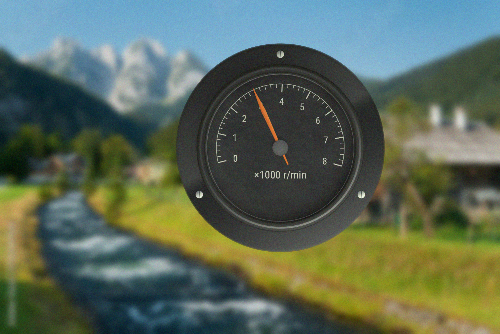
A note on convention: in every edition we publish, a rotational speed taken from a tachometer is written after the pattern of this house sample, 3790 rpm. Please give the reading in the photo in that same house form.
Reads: 3000 rpm
